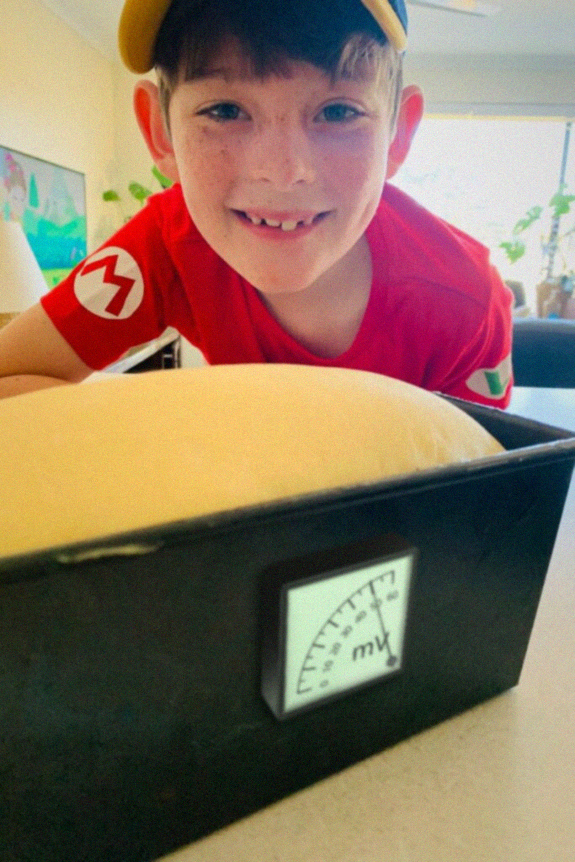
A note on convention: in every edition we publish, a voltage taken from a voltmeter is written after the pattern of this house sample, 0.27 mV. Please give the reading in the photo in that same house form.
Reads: 50 mV
